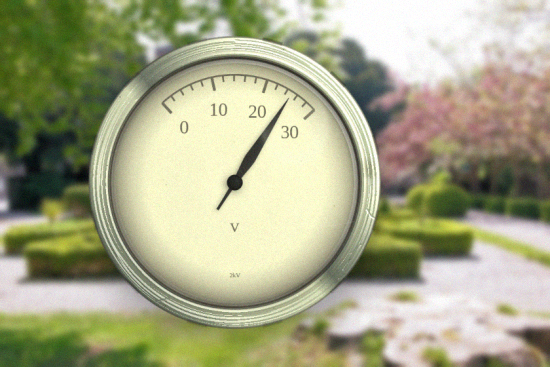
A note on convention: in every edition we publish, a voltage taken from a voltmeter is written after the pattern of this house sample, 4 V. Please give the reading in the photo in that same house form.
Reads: 25 V
